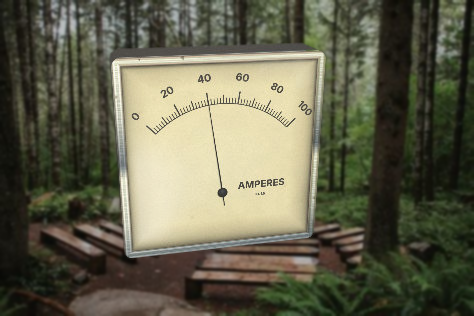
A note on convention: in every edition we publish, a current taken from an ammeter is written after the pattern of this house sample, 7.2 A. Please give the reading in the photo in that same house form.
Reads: 40 A
